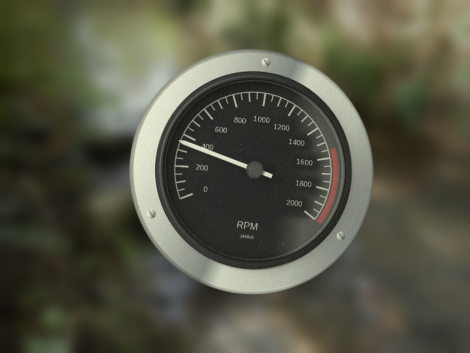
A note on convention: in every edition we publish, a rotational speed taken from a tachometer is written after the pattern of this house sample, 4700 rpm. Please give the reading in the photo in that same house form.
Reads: 350 rpm
